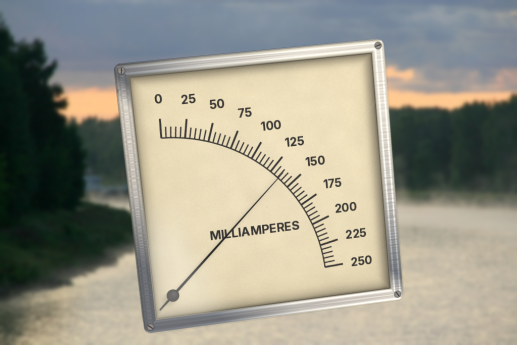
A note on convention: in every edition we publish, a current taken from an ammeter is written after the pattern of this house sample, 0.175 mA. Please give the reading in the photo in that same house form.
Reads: 135 mA
